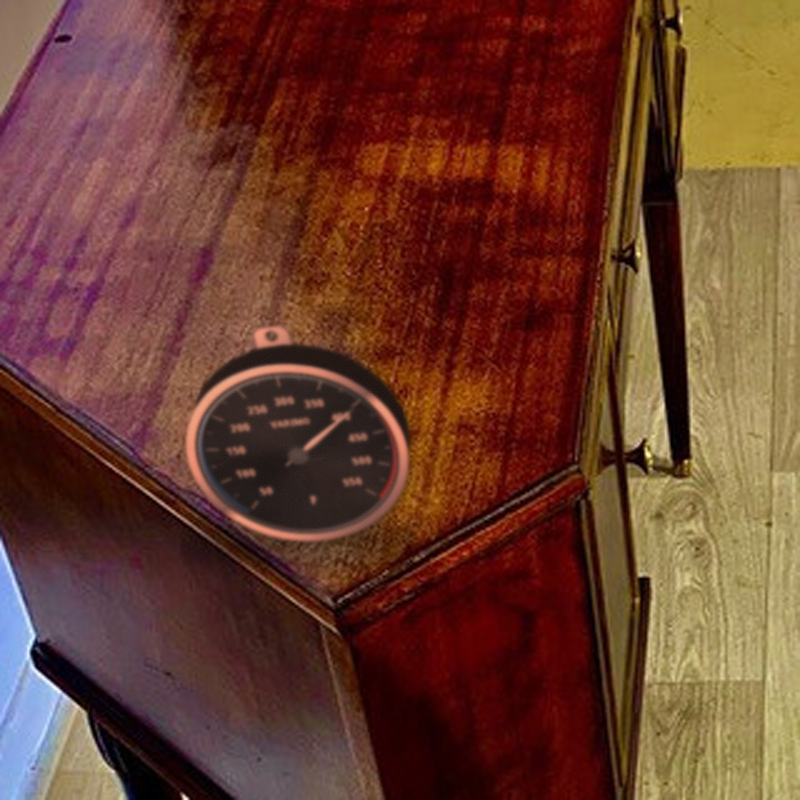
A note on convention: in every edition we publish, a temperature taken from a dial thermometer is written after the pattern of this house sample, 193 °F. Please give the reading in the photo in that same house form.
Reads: 400 °F
